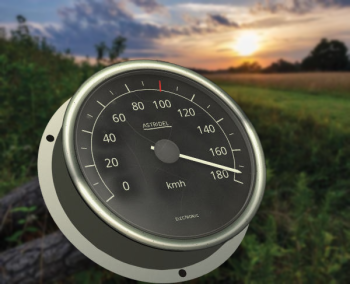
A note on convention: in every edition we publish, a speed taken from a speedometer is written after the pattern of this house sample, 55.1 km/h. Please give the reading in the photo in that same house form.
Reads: 175 km/h
